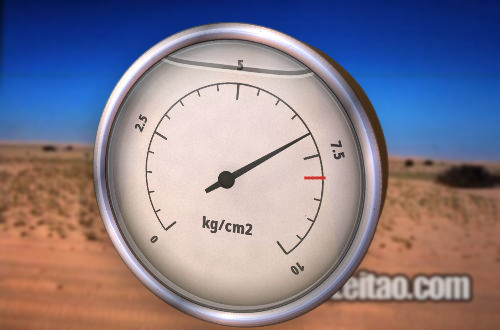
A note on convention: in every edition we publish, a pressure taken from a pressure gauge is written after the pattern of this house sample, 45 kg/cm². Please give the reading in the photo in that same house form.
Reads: 7 kg/cm²
